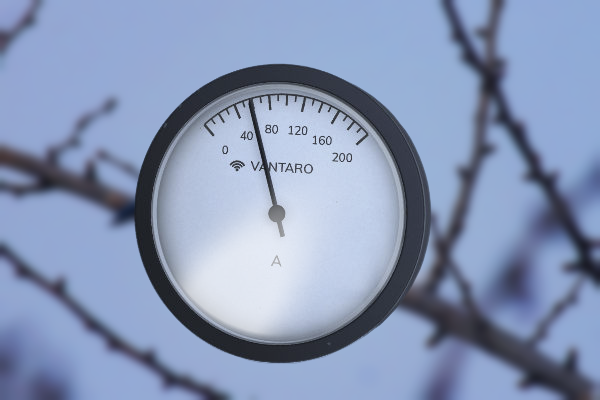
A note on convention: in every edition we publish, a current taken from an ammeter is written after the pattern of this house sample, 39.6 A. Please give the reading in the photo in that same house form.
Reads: 60 A
